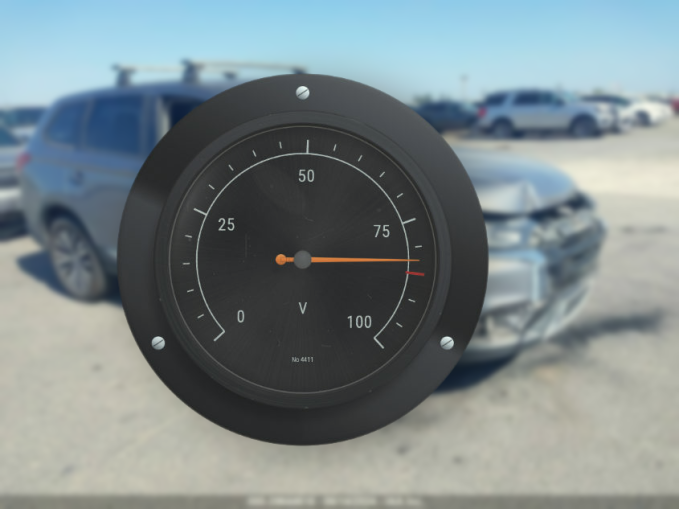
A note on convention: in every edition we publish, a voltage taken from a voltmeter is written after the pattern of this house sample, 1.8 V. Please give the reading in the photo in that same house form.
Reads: 82.5 V
